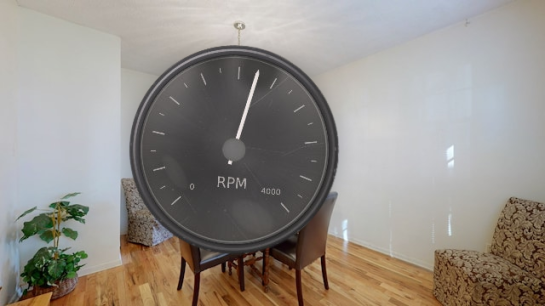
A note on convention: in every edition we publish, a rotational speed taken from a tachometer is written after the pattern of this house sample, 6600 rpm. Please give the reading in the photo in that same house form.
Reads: 2200 rpm
